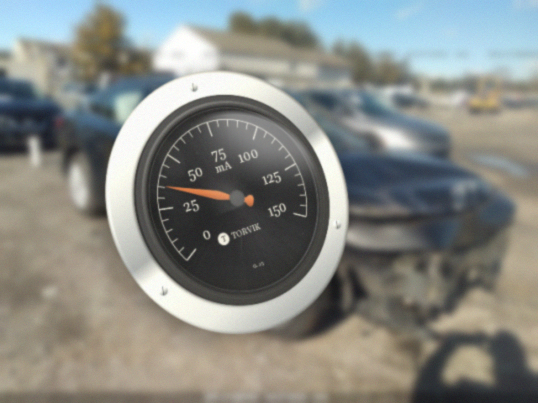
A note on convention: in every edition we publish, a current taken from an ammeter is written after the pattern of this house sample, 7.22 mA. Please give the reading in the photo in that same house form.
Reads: 35 mA
